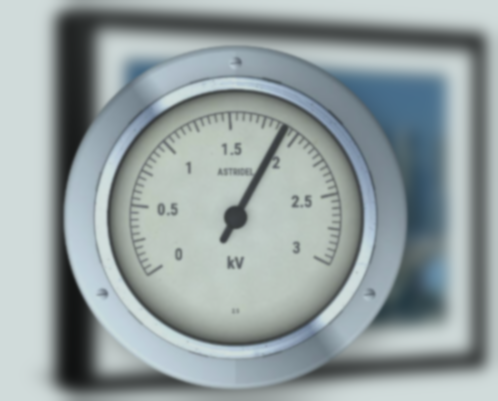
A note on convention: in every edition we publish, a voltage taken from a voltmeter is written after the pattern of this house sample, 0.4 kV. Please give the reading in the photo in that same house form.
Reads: 1.9 kV
